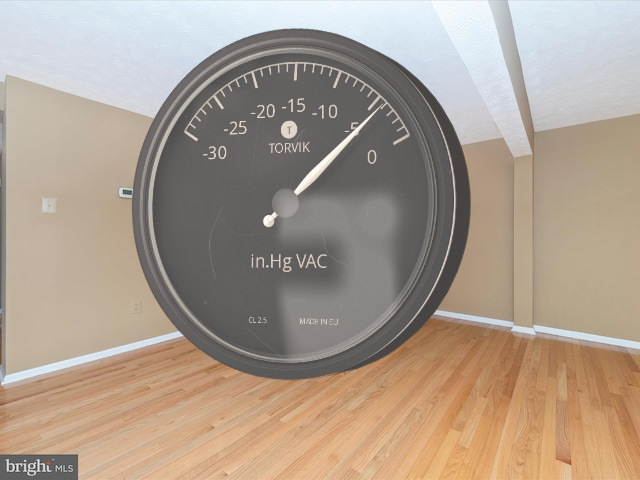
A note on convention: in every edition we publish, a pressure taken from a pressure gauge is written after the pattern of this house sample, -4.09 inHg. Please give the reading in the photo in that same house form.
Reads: -4 inHg
